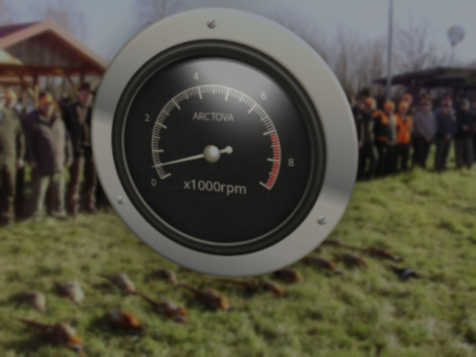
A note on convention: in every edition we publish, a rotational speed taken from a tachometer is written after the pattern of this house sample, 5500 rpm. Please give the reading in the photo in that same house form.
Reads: 500 rpm
